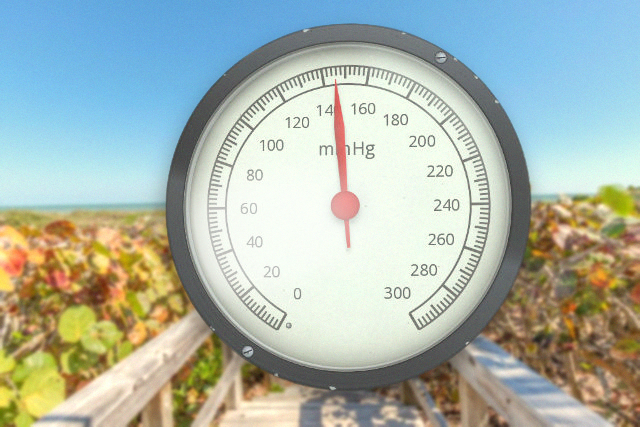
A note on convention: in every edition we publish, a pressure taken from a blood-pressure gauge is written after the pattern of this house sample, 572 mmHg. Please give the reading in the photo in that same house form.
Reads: 146 mmHg
